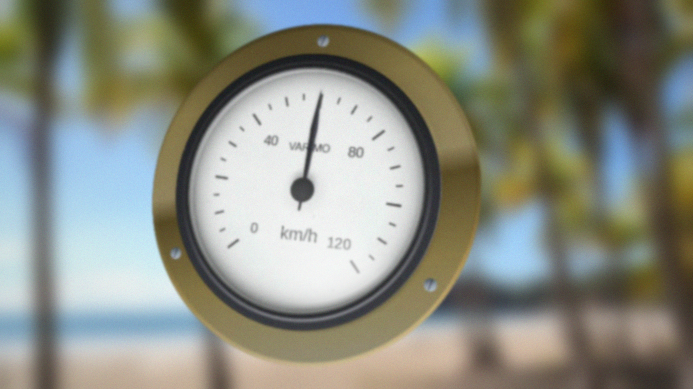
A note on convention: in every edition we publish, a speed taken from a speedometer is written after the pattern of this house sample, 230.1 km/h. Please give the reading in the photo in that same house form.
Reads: 60 km/h
